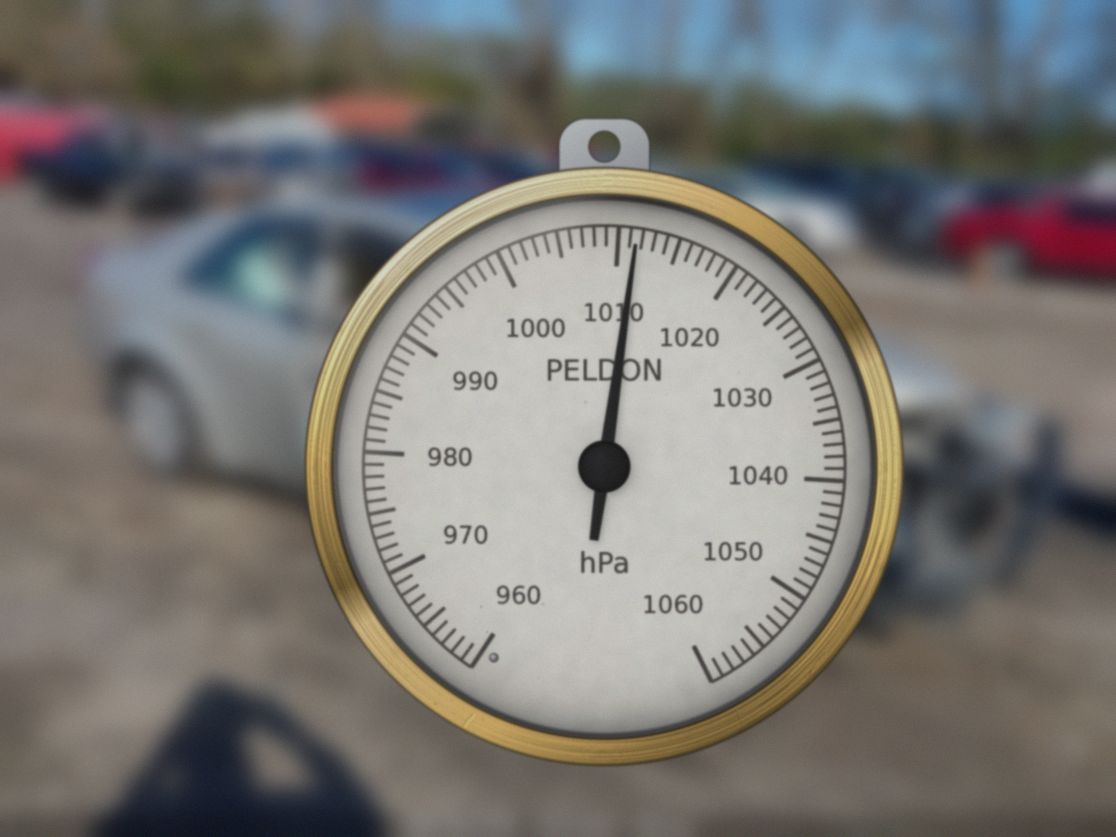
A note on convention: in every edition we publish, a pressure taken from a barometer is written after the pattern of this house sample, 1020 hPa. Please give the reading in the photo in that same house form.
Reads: 1011.5 hPa
